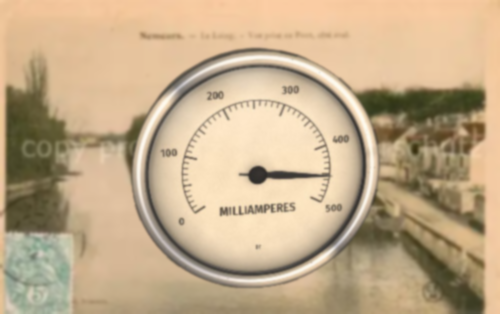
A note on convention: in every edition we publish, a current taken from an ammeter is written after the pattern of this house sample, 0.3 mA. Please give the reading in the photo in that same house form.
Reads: 450 mA
